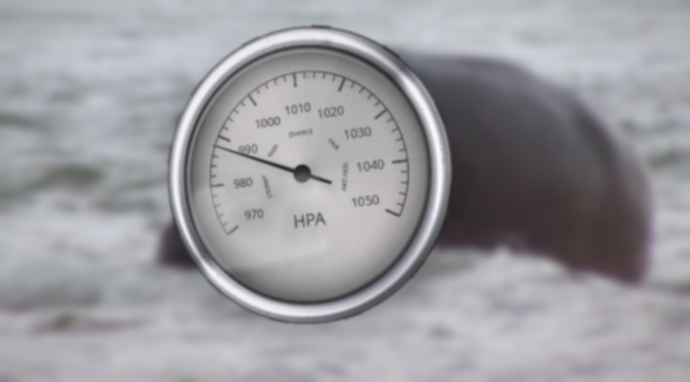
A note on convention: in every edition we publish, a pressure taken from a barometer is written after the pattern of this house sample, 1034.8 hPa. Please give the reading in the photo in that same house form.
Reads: 988 hPa
